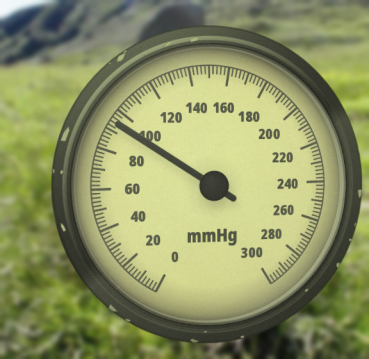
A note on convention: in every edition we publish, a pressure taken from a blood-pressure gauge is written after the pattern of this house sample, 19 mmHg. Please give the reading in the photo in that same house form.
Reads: 94 mmHg
